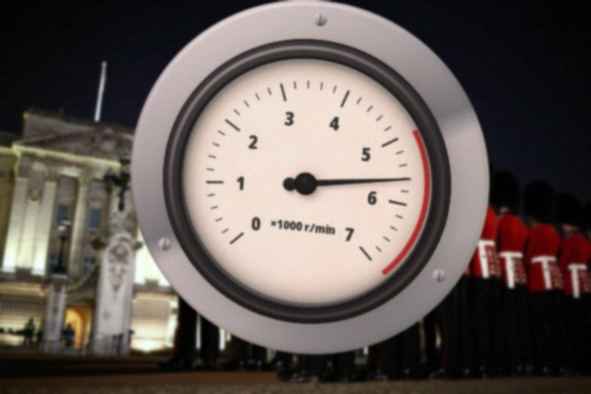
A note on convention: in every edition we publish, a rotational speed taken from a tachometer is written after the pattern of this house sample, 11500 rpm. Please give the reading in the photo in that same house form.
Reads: 5600 rpm
